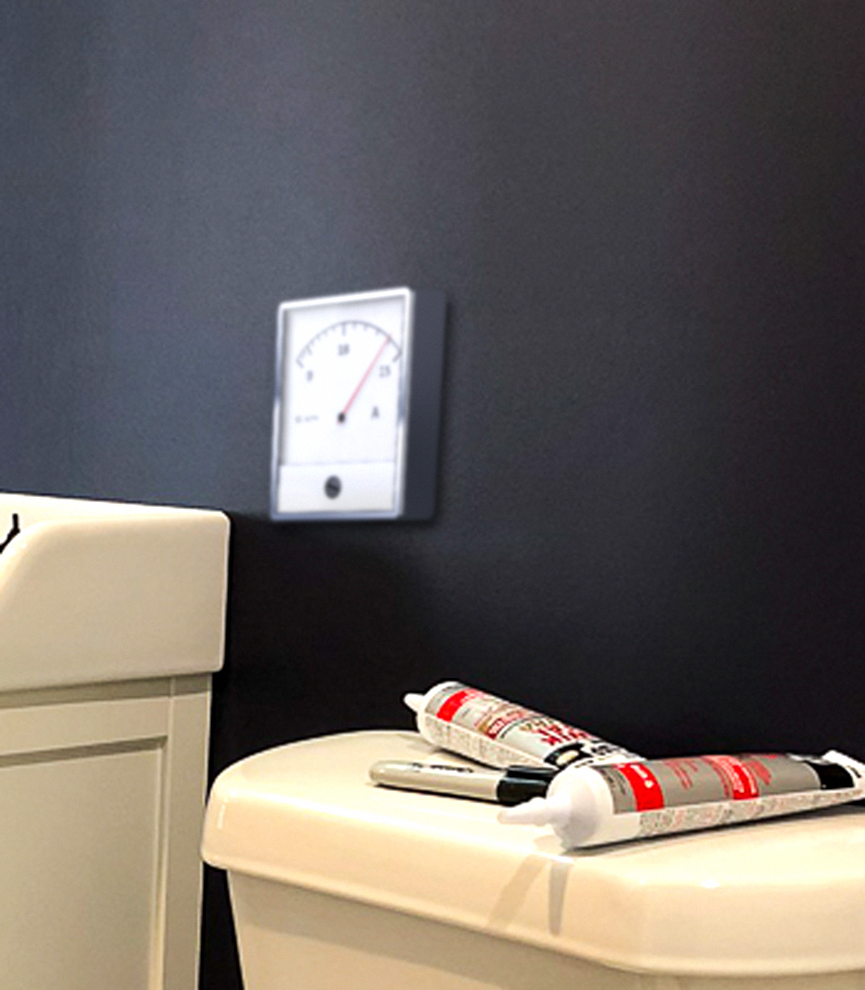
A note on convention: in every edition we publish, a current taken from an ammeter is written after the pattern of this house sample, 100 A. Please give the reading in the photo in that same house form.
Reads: 14 A
